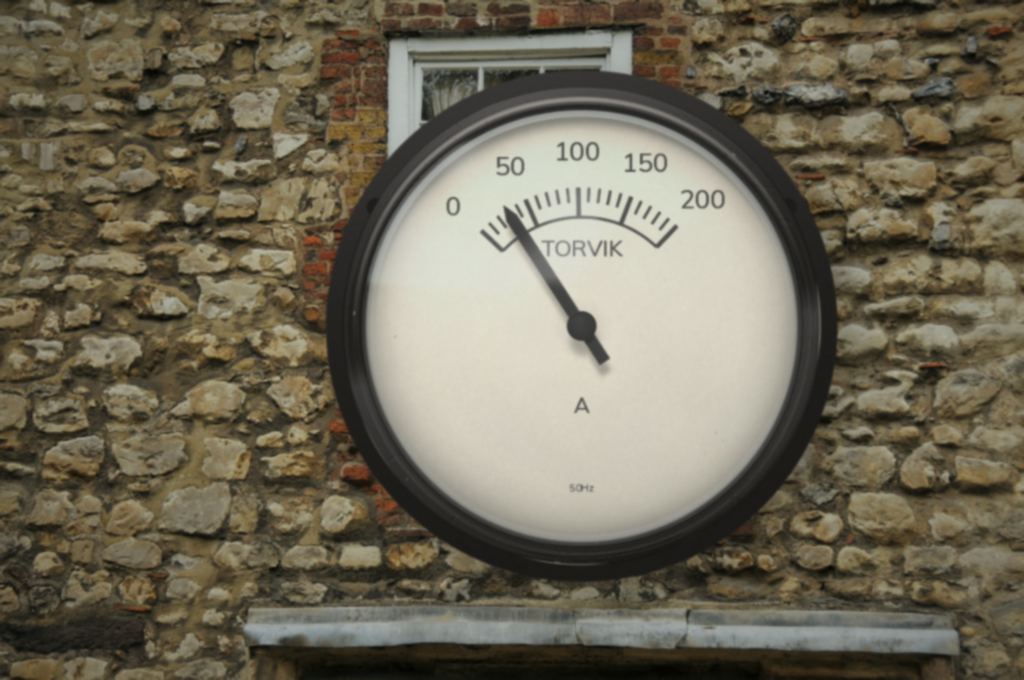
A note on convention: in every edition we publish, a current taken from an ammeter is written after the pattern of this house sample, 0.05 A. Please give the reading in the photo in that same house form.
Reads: 30 A
